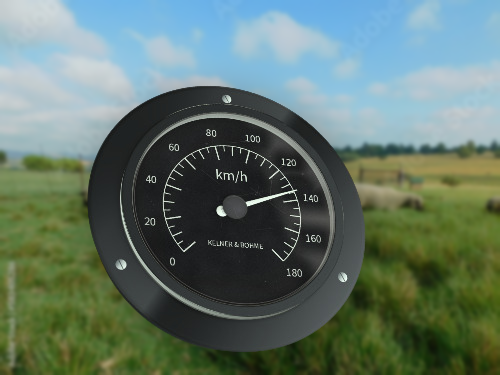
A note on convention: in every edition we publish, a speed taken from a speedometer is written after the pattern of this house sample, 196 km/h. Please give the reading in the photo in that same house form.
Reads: 135 km/h
